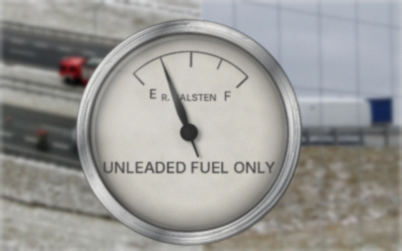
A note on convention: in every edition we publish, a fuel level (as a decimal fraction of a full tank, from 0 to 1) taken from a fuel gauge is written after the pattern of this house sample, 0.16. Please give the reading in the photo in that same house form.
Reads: 0.25
